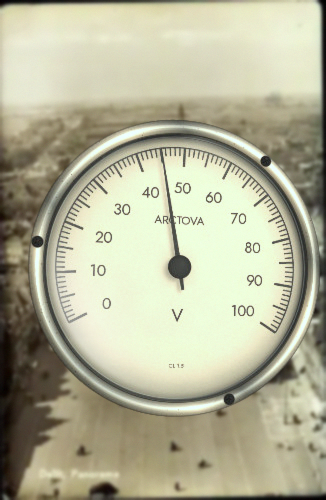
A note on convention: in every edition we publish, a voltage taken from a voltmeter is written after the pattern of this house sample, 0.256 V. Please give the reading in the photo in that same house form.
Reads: 45 V
